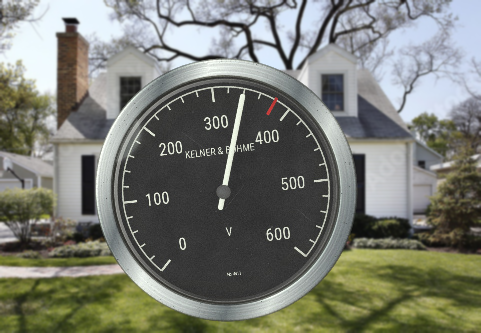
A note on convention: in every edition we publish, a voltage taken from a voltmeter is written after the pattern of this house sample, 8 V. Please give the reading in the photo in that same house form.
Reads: 340 V
